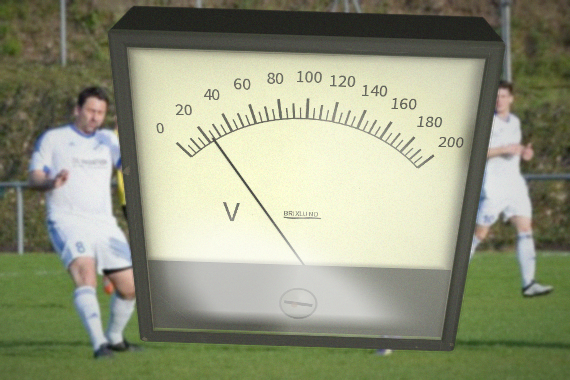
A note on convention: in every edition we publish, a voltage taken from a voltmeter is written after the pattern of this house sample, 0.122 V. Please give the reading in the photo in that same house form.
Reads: 25 V
